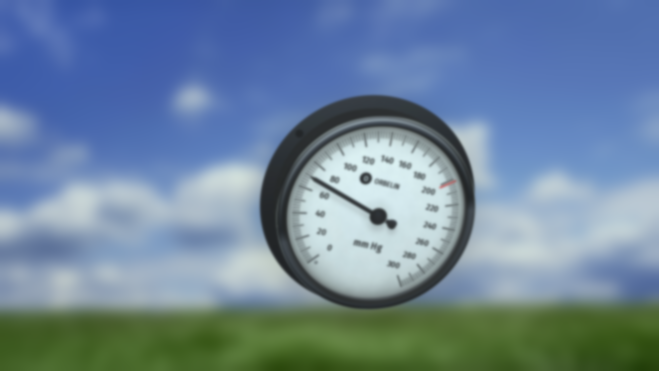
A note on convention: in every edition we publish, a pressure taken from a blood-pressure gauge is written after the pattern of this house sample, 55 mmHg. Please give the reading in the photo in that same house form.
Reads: 70 mmHg
